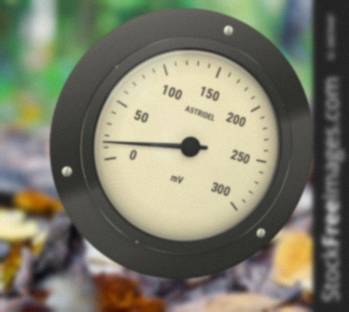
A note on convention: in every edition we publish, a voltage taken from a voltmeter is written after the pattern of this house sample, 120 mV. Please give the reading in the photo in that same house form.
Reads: 15 mV
